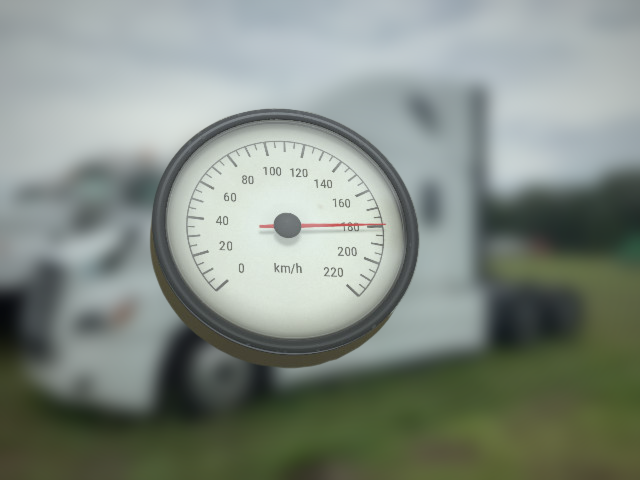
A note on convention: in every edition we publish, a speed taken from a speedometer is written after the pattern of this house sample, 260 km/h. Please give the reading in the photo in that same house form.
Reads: 180 km/h
